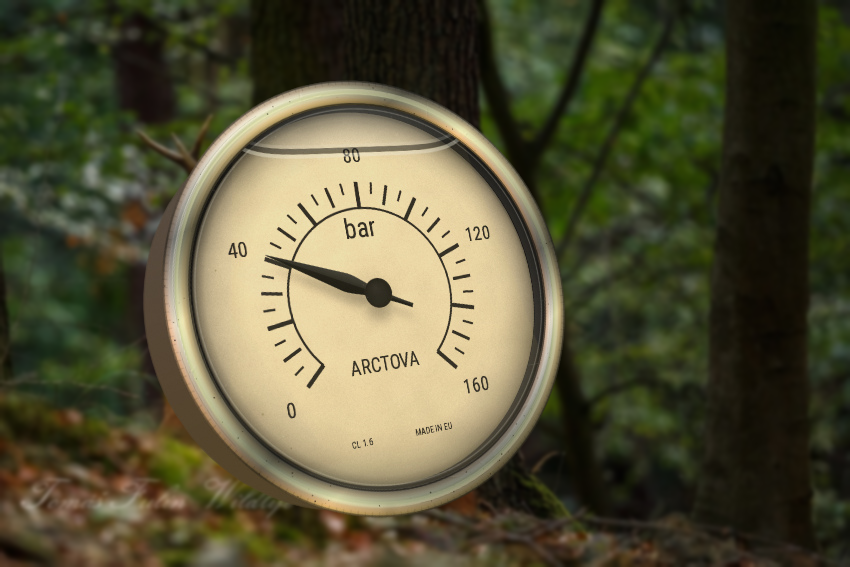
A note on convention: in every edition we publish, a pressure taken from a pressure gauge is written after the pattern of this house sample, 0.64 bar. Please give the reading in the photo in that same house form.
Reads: 40 bar
